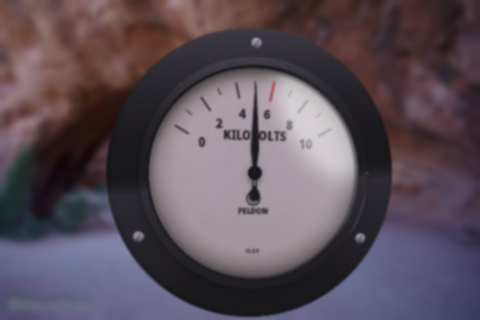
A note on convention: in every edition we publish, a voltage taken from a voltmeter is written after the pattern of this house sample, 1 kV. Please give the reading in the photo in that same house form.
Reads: 5 kV
